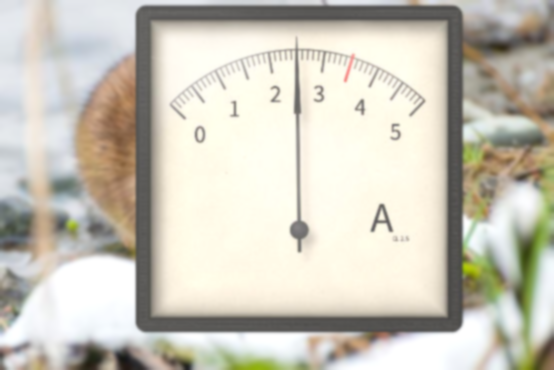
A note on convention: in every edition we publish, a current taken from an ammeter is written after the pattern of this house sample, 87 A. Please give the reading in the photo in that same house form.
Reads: 2.5 A
